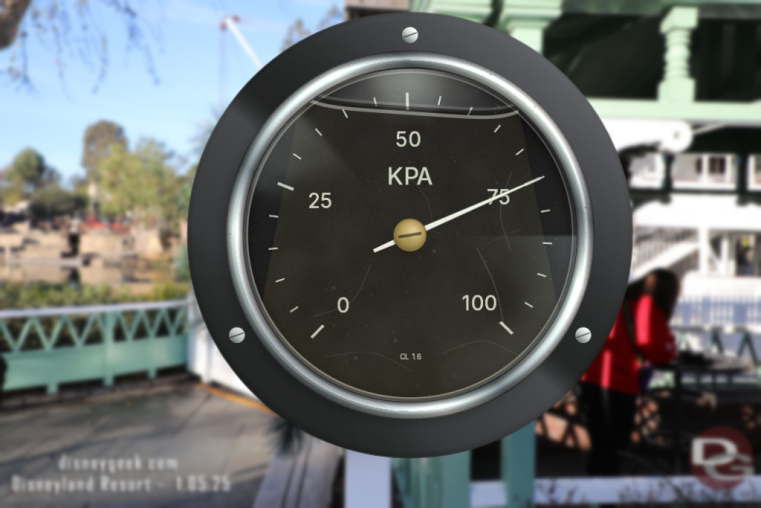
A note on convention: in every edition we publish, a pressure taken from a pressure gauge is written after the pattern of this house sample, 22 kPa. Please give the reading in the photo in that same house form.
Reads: 75 kPa
